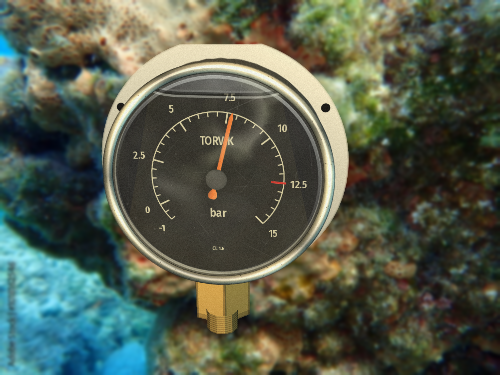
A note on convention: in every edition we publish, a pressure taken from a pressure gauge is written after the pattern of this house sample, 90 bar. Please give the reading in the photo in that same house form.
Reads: 7.75 bar
